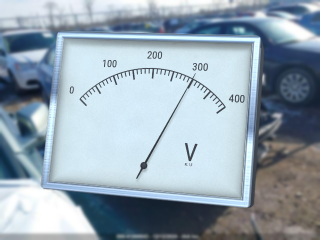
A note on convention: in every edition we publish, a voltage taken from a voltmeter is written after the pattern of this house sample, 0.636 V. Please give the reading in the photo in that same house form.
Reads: 300 V
